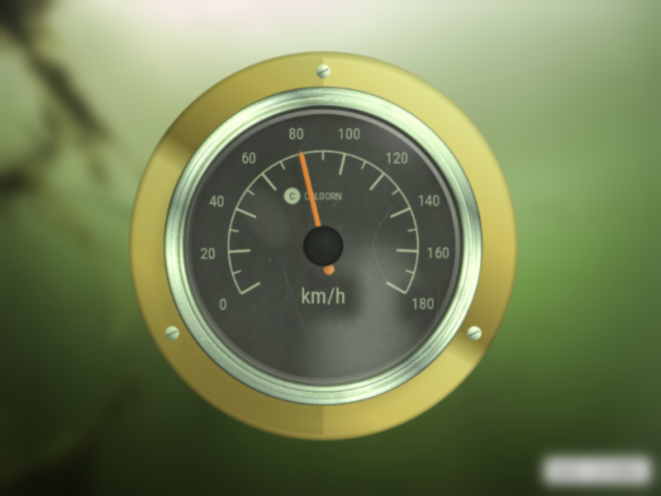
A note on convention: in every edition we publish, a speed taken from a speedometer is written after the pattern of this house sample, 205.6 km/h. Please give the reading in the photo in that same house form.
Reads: 80 km/h
